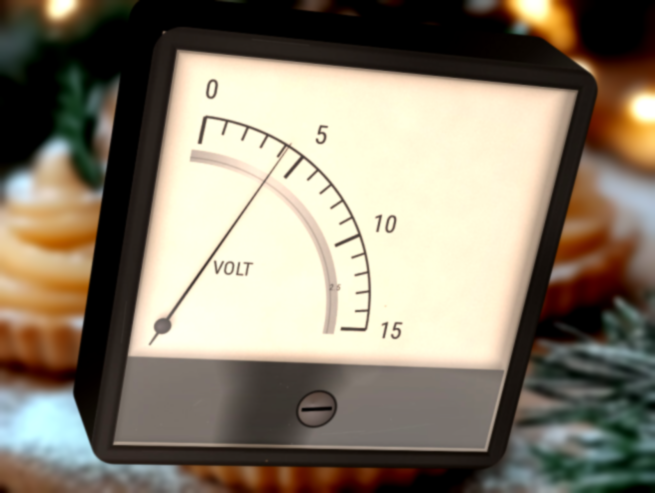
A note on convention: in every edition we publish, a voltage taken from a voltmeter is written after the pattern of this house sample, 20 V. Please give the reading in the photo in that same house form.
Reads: 4 V
